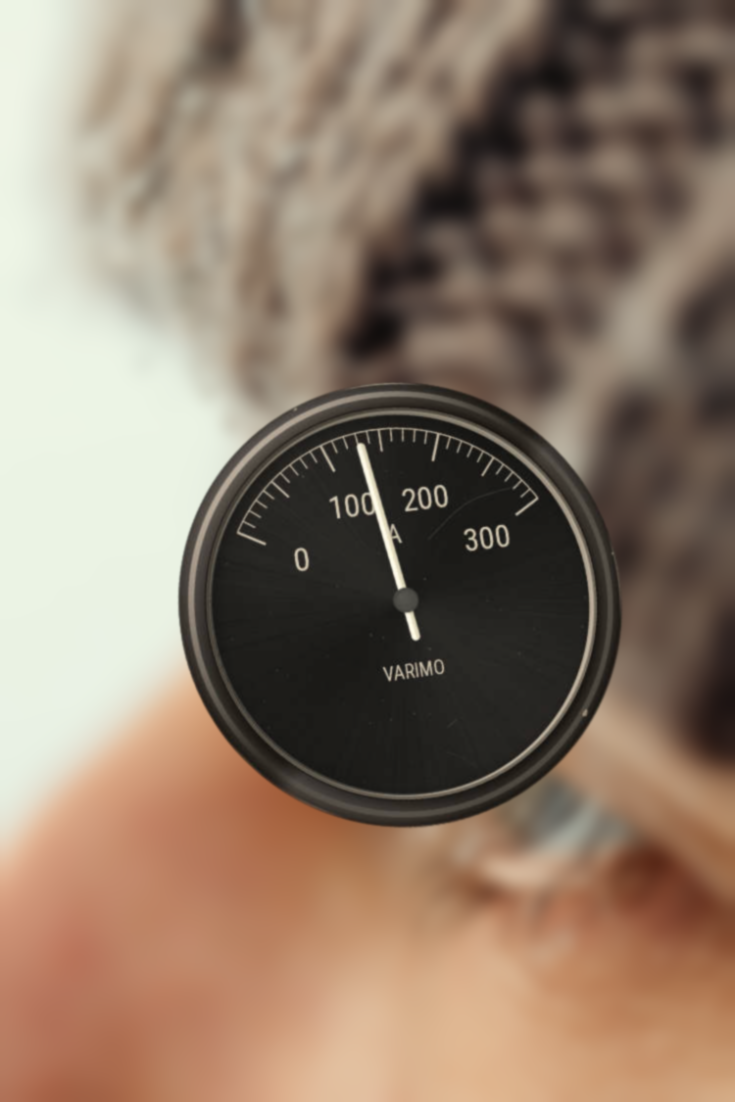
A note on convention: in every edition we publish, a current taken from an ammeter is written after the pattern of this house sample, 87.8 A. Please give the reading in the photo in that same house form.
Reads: 130 A
